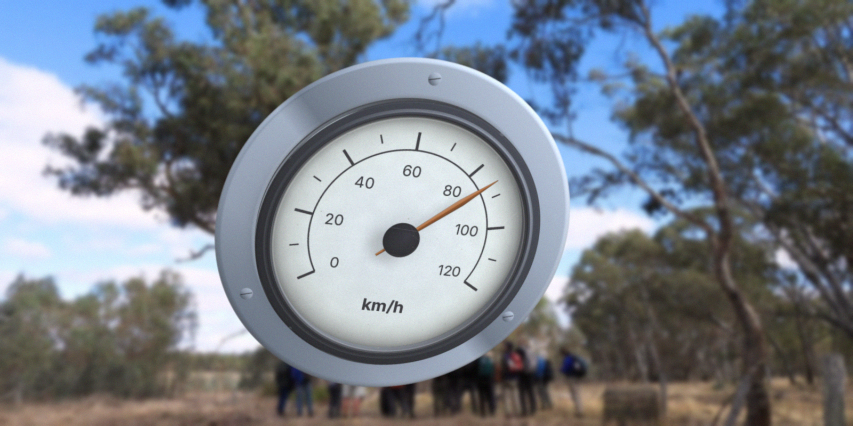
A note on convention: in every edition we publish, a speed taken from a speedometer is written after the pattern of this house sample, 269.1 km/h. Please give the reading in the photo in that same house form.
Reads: 85 km/h
